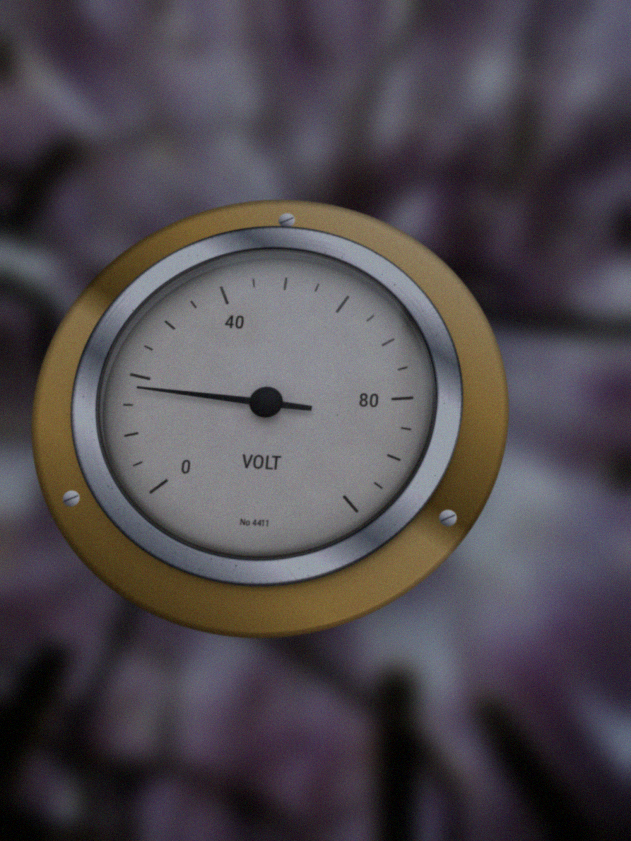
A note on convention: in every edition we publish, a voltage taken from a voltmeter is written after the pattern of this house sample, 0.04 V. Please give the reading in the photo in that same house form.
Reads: 17.5 V
